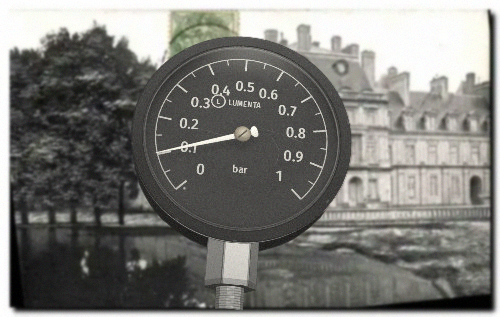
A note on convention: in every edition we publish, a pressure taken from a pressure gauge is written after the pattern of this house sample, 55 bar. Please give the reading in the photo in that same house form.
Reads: 0.1 bar
